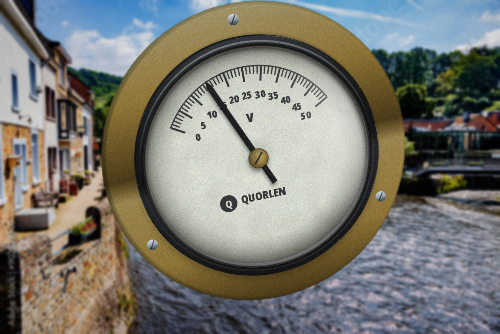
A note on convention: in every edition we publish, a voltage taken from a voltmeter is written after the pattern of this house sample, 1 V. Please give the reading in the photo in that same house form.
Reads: 15 V
